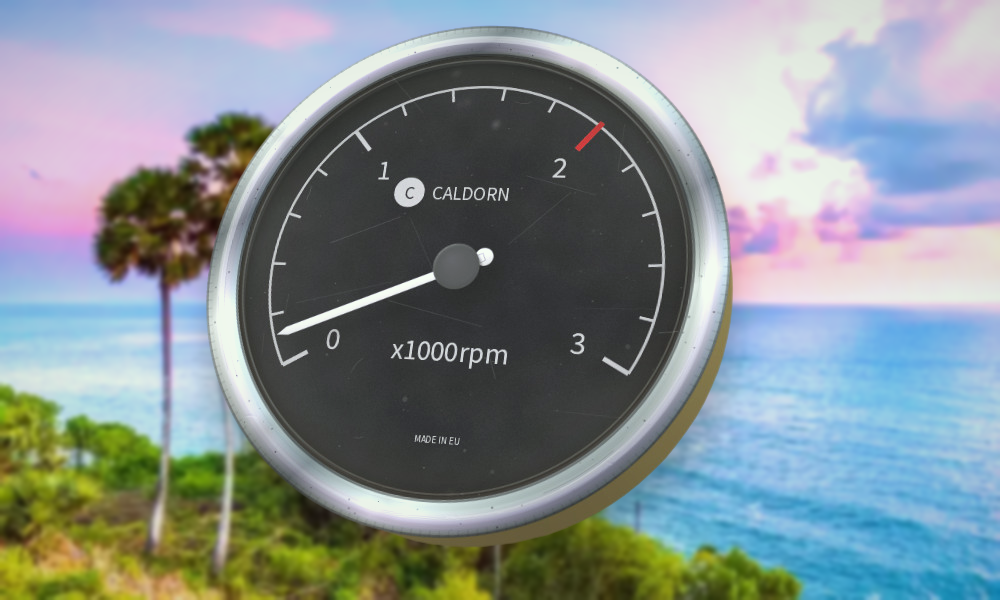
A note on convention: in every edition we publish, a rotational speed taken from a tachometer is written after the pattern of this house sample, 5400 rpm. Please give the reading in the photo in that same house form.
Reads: 100 rpm
